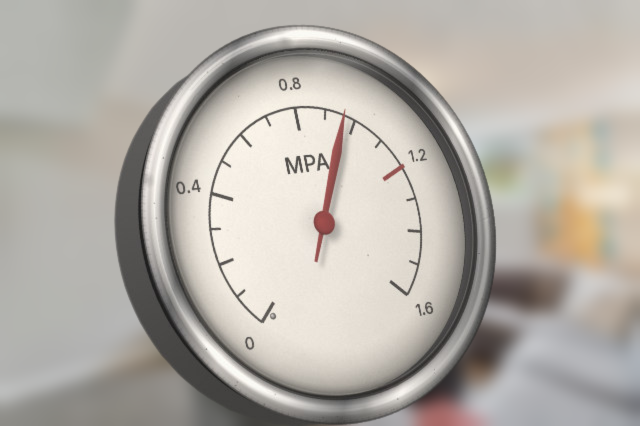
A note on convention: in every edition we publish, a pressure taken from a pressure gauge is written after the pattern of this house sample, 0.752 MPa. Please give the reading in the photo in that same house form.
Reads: 0.95 MPa
